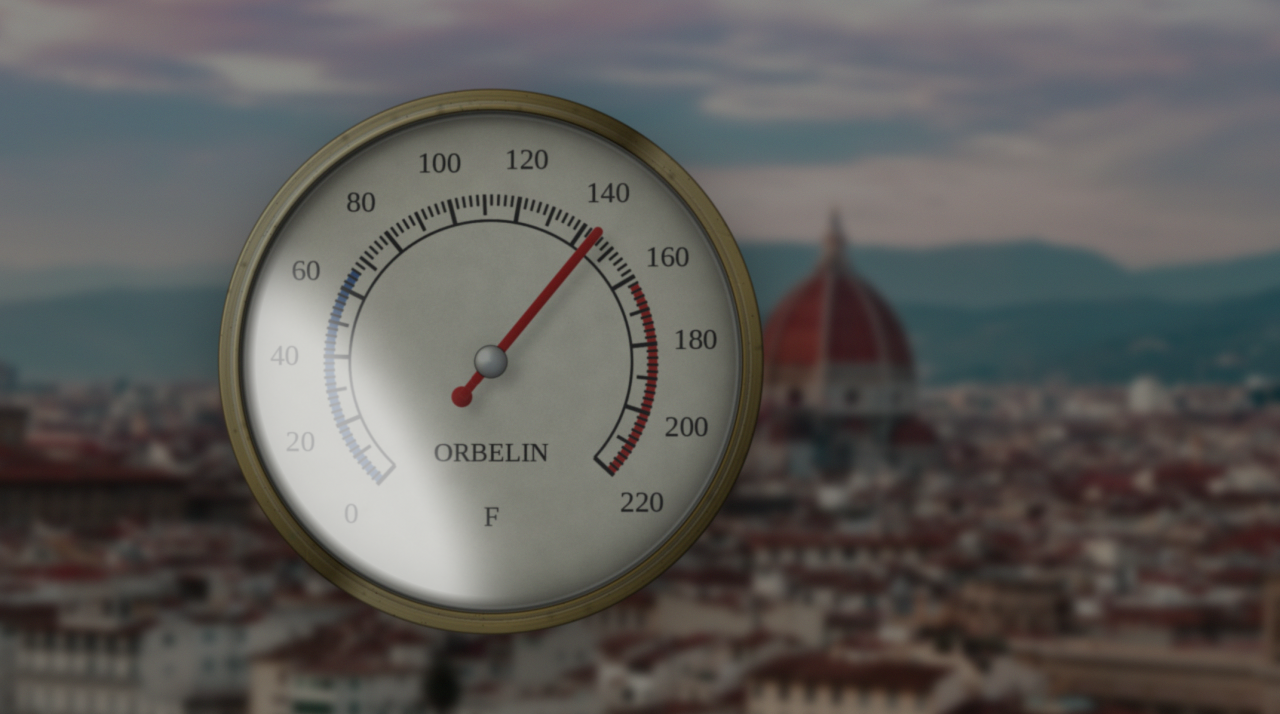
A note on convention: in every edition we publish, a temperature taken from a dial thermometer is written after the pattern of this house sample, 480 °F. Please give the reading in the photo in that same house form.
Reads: 144 °F
